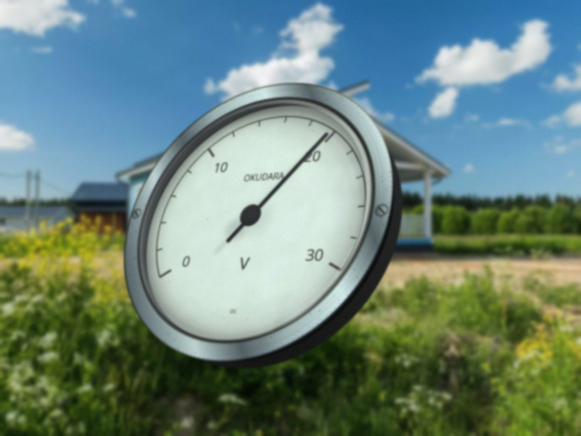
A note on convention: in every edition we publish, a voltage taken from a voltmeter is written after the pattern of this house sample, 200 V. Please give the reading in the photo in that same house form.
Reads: 20 V
